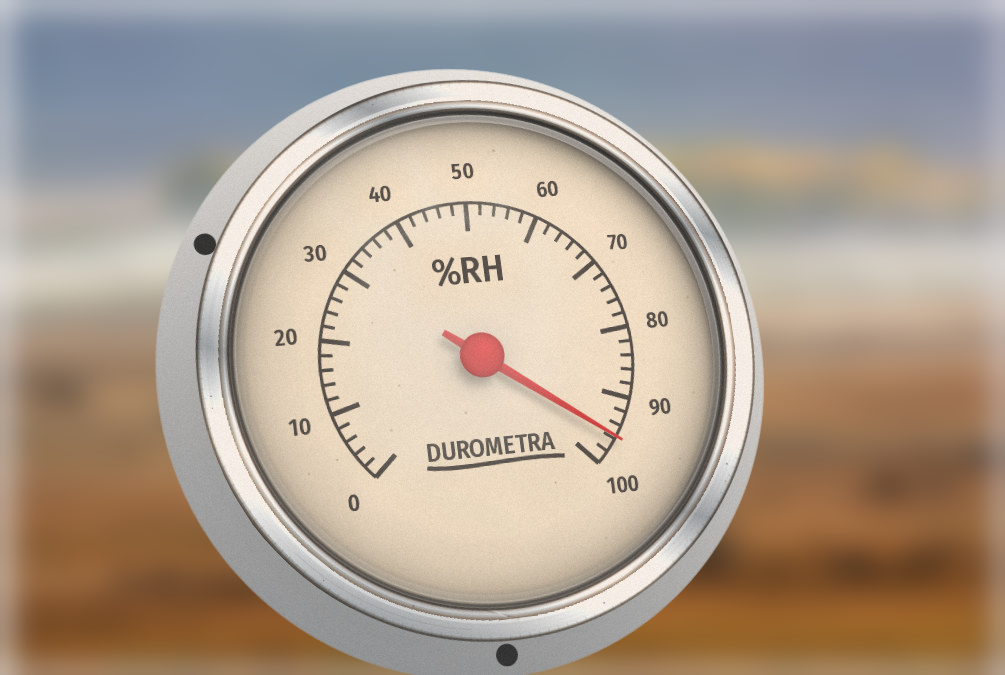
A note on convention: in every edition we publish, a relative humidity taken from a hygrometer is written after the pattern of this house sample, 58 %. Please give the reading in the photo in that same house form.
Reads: 96 %
